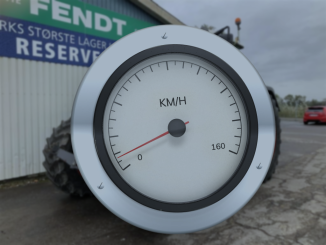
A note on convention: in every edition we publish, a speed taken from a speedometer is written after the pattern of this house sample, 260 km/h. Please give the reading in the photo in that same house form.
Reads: 7.5 km/h
